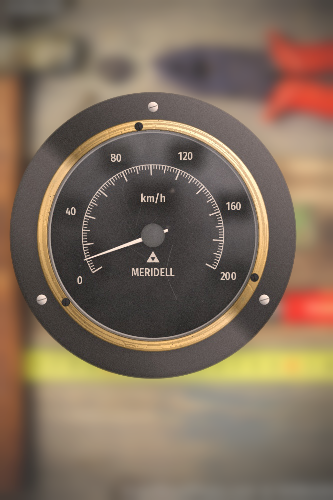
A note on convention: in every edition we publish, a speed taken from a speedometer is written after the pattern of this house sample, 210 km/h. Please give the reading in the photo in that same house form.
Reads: 10 km/h
